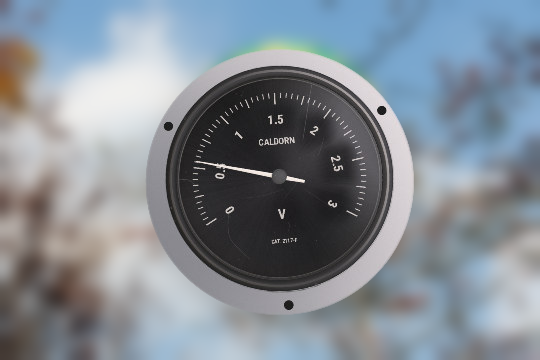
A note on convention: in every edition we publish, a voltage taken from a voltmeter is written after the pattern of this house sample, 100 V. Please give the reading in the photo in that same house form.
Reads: 0.55 V
